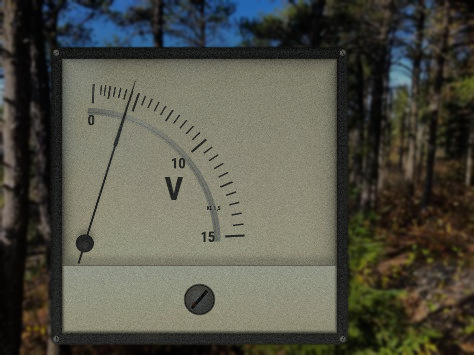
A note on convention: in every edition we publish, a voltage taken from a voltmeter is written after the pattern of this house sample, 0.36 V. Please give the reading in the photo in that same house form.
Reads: 4.5 V
